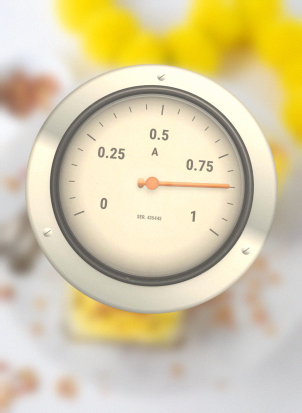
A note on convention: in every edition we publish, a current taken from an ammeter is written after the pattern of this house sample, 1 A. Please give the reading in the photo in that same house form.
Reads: 0.85 A
